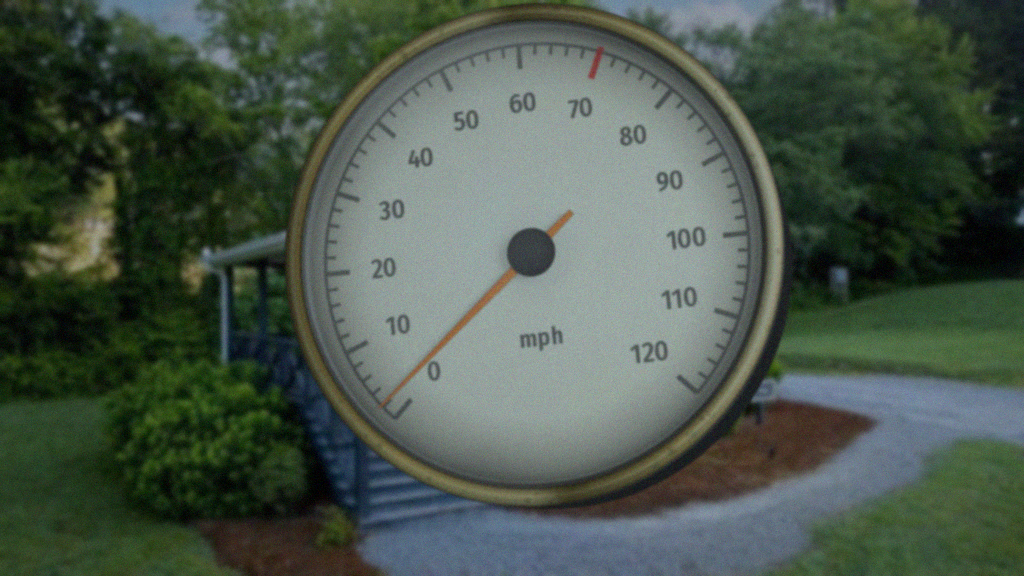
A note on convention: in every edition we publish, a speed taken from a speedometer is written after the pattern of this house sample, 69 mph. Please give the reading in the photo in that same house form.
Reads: 2 mph
